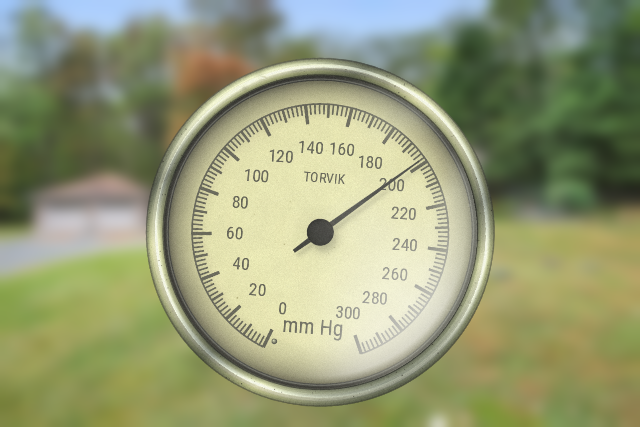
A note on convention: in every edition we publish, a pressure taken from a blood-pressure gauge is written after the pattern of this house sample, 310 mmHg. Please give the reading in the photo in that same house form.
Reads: 198 mmHg
